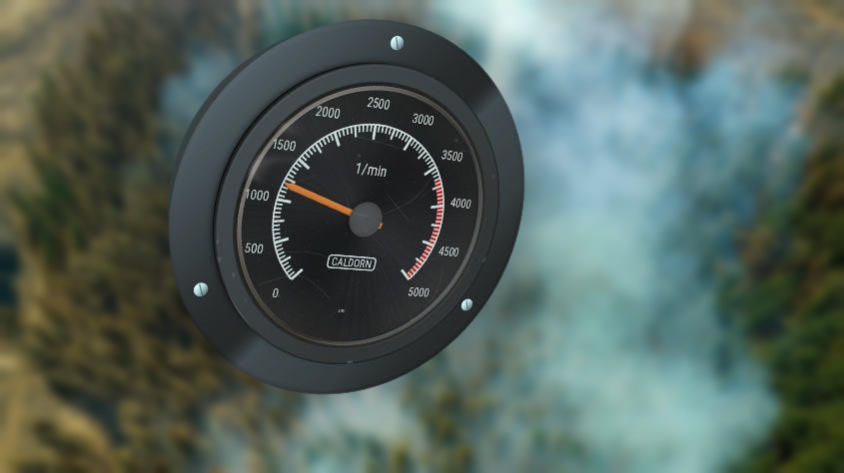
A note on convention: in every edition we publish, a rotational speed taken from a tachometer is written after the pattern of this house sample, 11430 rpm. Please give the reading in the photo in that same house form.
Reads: 1200 rpm
